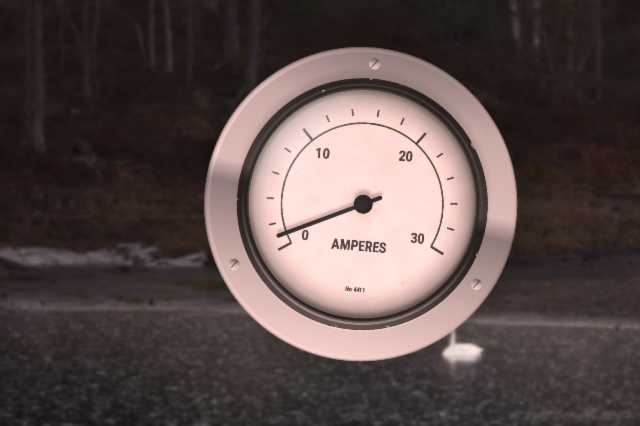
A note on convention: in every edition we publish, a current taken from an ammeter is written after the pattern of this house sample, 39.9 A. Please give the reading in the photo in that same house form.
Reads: 1 A
